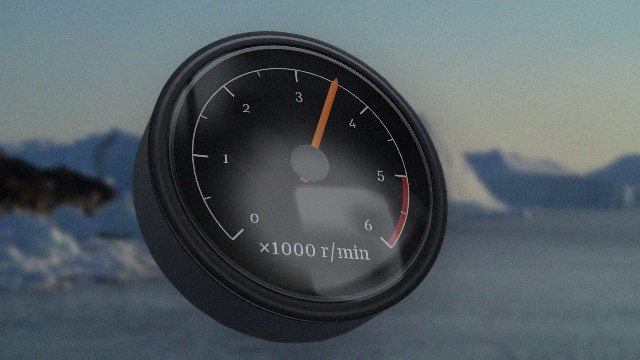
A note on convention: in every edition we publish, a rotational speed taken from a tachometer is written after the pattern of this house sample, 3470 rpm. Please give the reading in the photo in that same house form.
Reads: 3500 rpm
